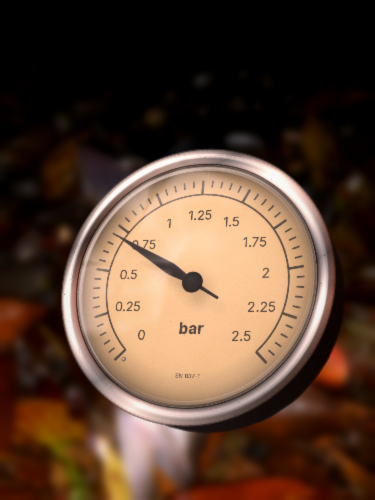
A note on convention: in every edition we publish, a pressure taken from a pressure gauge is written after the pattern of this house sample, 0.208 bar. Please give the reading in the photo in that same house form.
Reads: 0.7 bar
